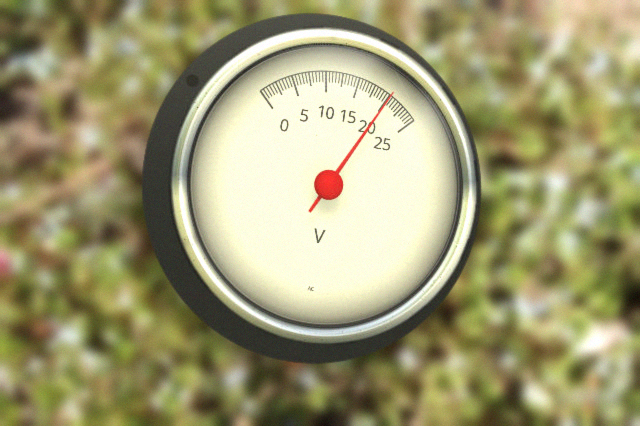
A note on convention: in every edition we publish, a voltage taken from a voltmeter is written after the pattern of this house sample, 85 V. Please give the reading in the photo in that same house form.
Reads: 20 V
